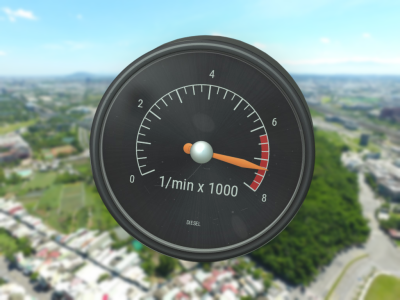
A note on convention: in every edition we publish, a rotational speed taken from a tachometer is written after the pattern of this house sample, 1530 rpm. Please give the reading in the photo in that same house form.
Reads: 7250 rpm
